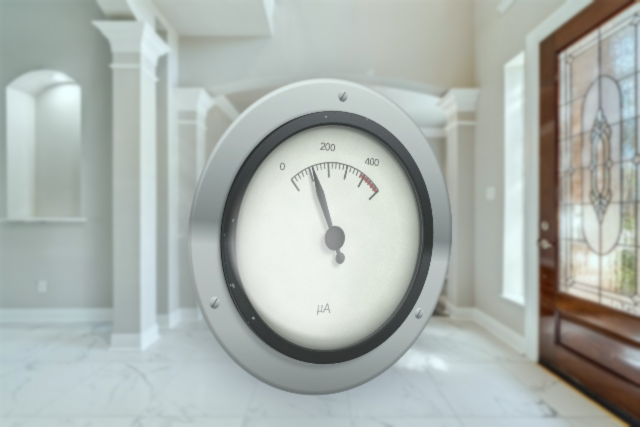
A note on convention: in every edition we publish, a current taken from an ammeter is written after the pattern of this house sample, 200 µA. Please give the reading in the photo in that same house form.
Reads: 100 µA
